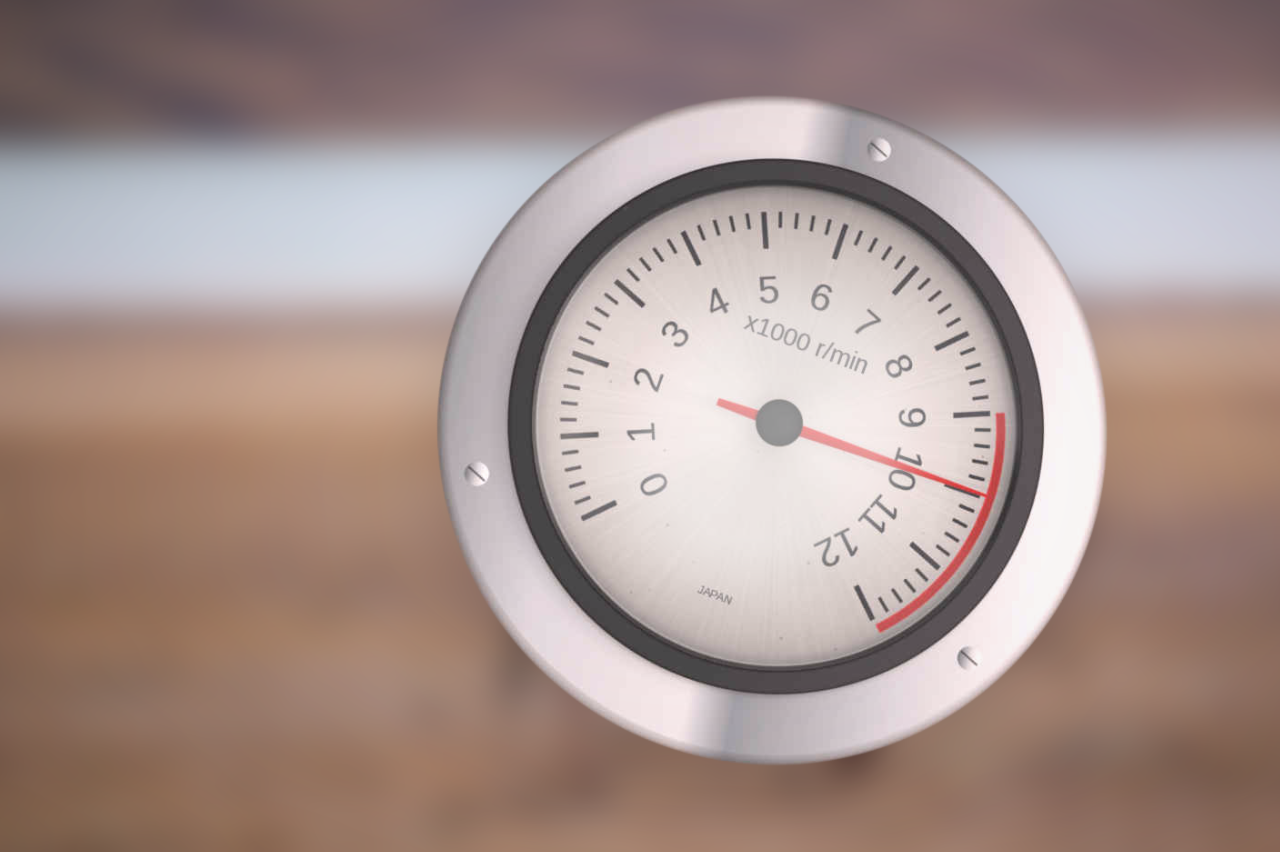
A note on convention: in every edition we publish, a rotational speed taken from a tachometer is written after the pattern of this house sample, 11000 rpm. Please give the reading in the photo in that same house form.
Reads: 10000 rpm
